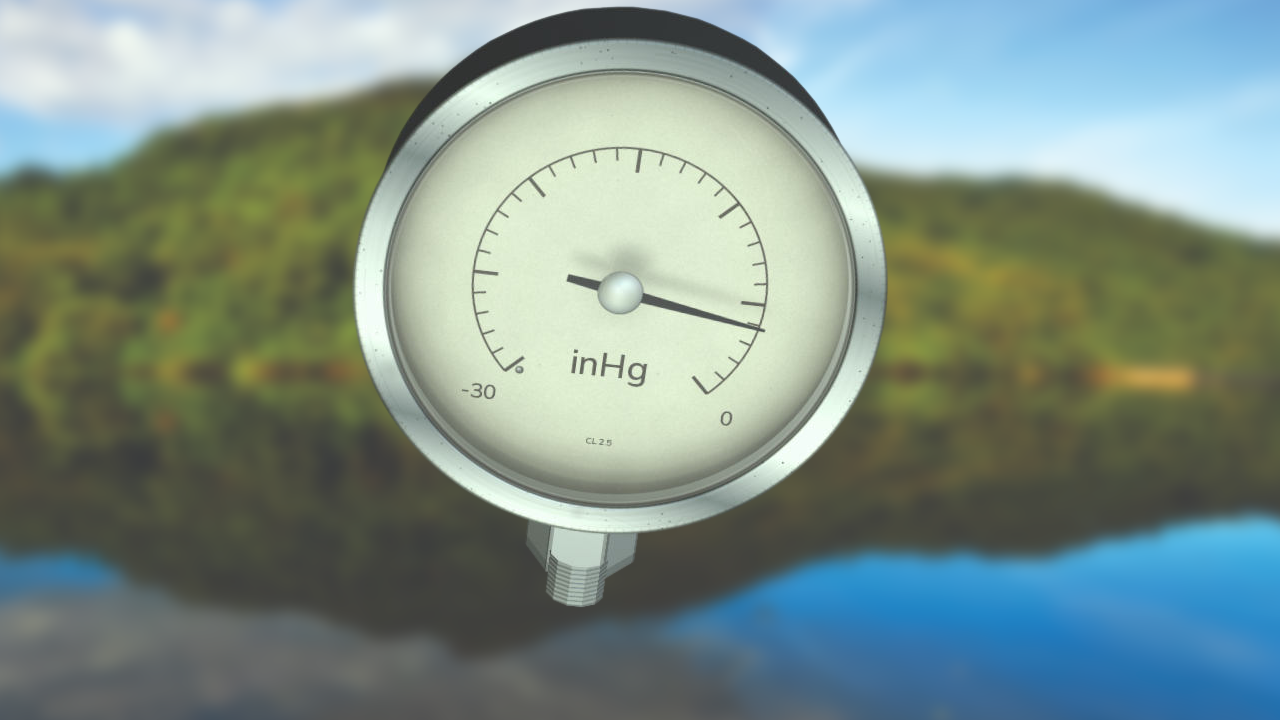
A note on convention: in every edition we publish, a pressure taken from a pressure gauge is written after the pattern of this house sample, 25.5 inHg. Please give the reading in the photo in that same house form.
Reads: -4 inHg
